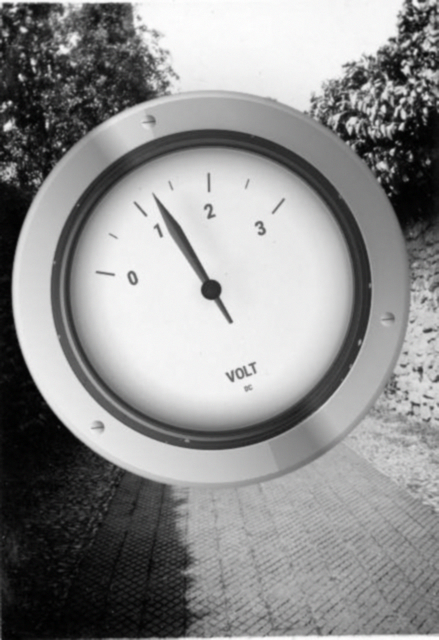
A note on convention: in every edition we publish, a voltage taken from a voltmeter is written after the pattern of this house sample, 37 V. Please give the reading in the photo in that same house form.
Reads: 1.25 V
